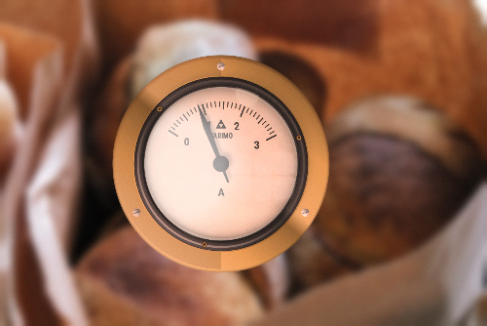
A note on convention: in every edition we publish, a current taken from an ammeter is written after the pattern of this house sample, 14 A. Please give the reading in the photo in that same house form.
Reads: 0.9 A
